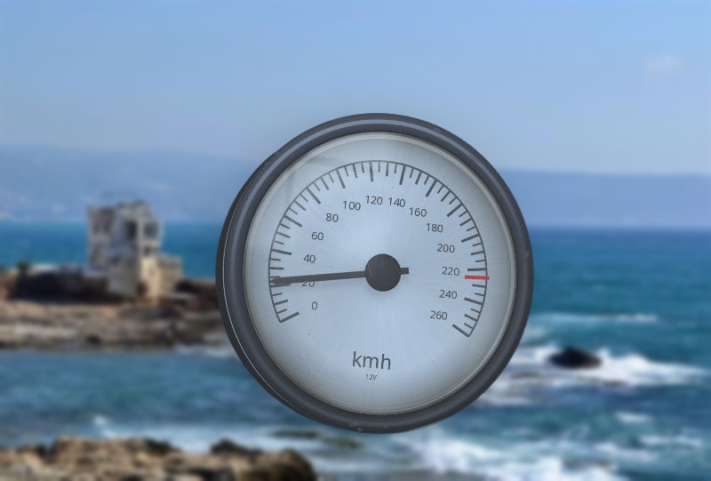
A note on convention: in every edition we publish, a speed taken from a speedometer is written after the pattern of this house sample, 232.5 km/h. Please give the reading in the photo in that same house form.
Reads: 22.5 km/h
